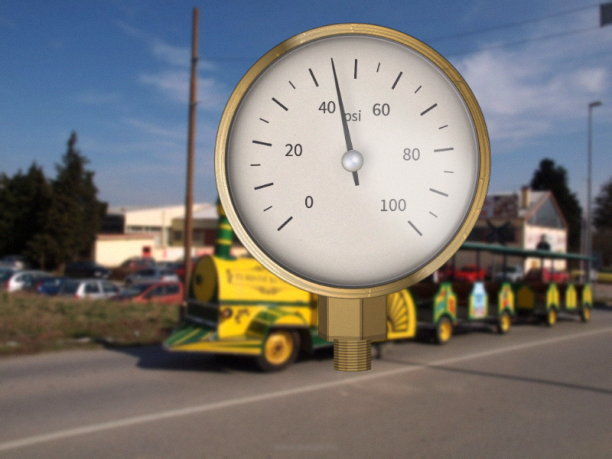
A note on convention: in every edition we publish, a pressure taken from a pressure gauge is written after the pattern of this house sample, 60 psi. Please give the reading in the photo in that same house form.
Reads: 45 psi
